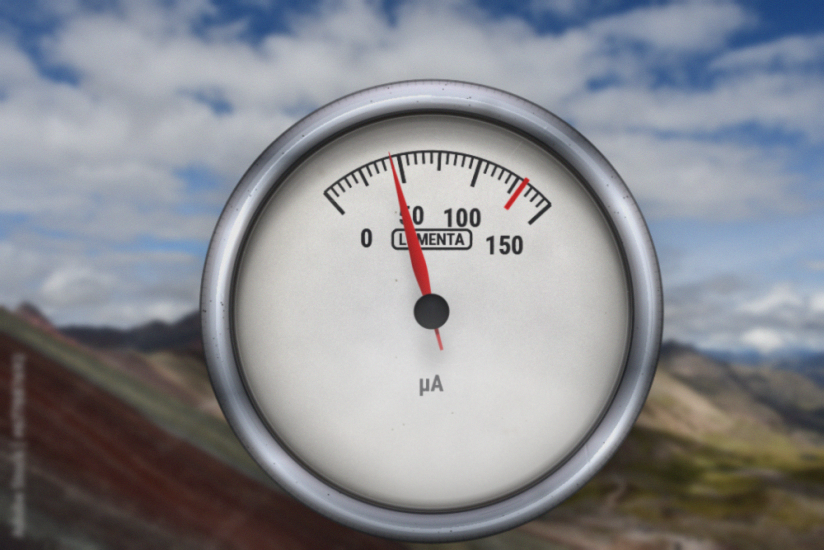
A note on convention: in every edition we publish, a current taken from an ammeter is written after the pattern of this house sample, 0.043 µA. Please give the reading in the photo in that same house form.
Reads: 45 µA
